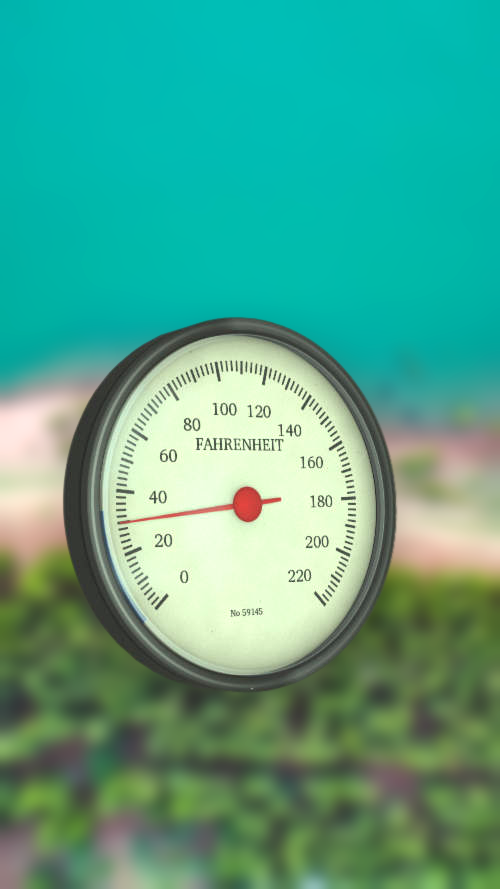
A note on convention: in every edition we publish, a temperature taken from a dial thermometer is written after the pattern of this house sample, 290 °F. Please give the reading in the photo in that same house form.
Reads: 30 °F
